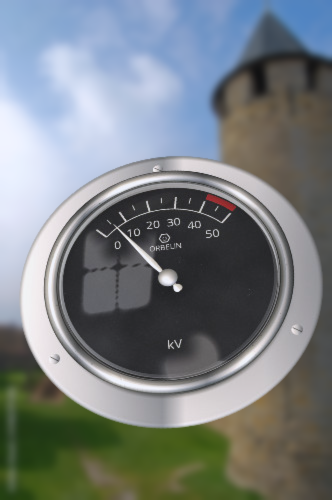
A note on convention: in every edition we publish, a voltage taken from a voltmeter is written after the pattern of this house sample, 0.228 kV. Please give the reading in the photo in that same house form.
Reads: 5 kV
